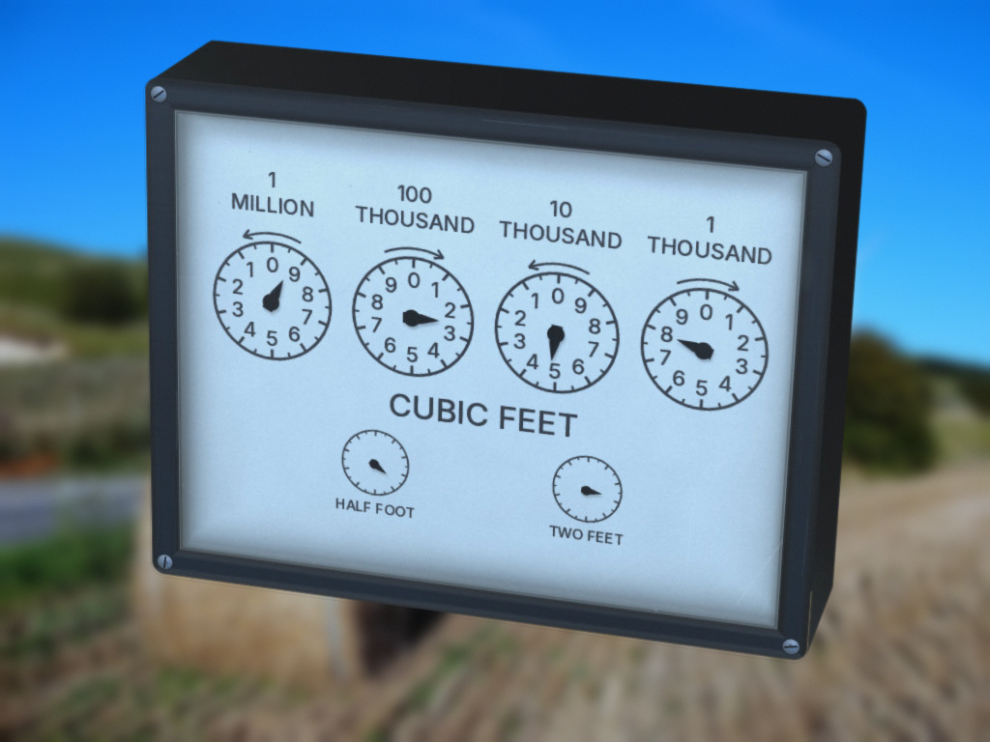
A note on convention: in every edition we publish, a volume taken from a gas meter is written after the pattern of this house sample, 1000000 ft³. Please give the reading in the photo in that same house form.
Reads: 924800 ft³
